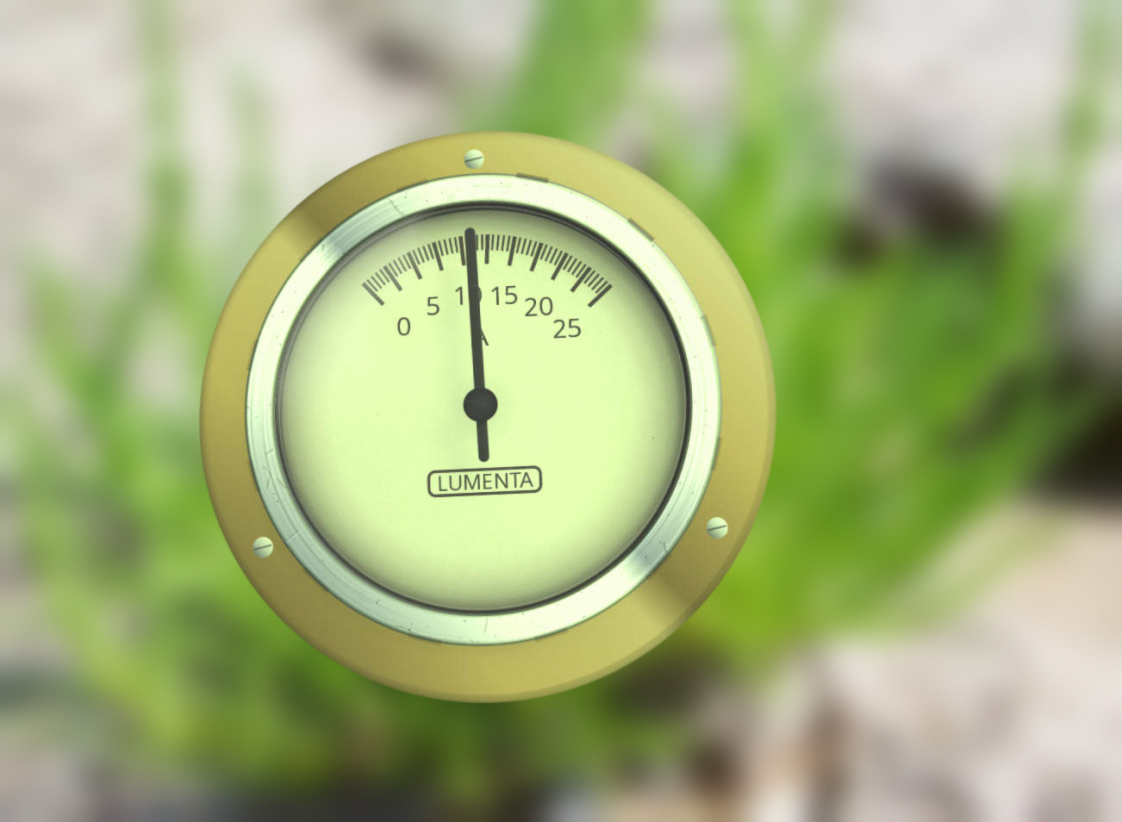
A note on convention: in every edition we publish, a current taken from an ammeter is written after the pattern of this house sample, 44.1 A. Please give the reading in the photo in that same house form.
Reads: 11 A
